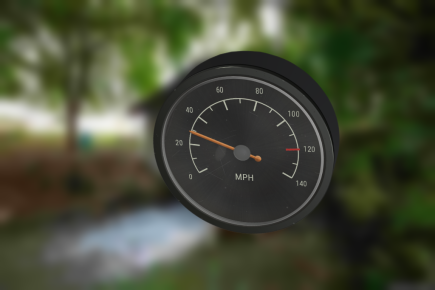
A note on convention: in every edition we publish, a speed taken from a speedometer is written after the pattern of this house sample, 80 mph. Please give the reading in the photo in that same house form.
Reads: 30 mph
